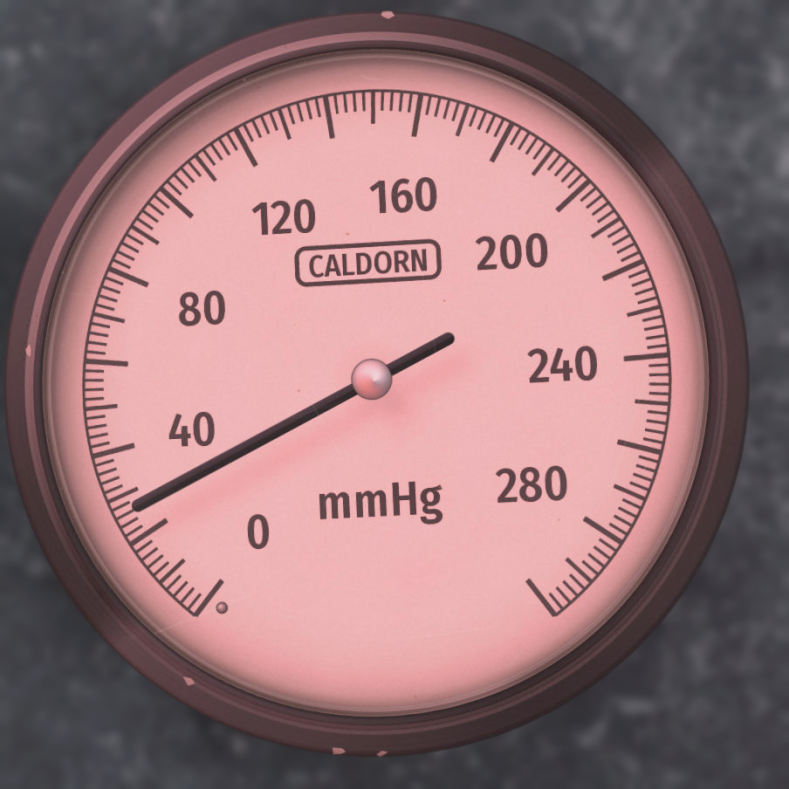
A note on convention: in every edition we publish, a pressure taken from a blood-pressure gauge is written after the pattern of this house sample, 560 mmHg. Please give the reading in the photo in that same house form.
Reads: 26 mmHg
